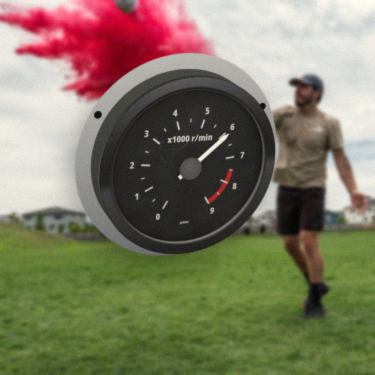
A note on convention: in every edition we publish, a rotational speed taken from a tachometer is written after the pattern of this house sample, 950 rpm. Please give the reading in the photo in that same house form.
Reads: 6000 rpm
